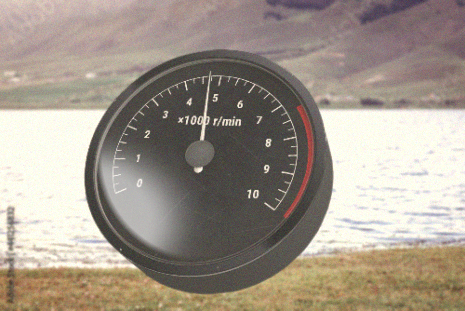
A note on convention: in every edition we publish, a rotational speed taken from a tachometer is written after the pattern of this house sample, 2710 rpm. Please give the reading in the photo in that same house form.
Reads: 4750 rpm
